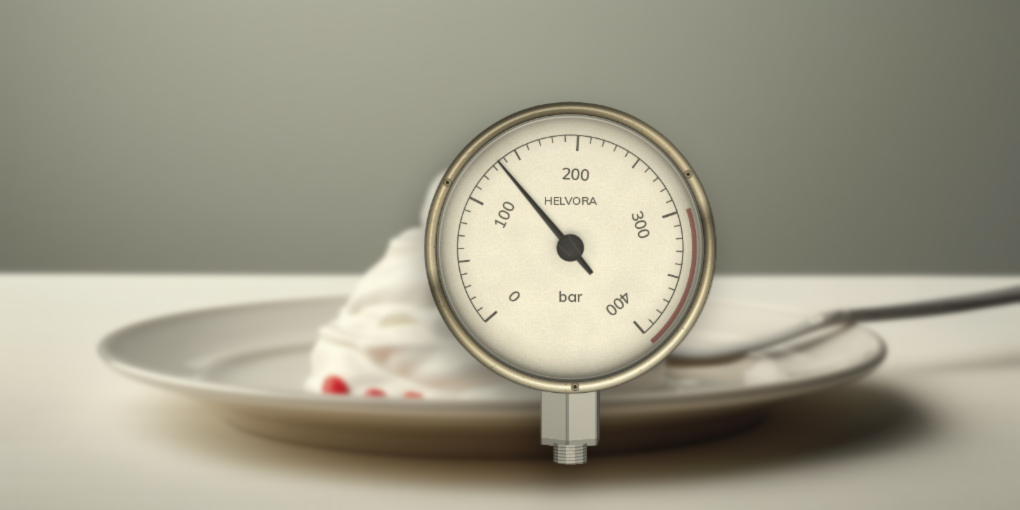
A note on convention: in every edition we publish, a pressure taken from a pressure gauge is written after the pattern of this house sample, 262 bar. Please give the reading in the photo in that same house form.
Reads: 135 bar
